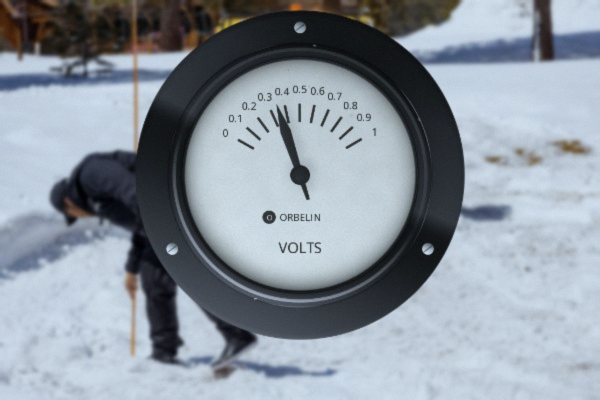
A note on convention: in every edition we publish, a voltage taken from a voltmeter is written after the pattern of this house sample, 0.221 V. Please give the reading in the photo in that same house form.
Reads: 0.35 V
